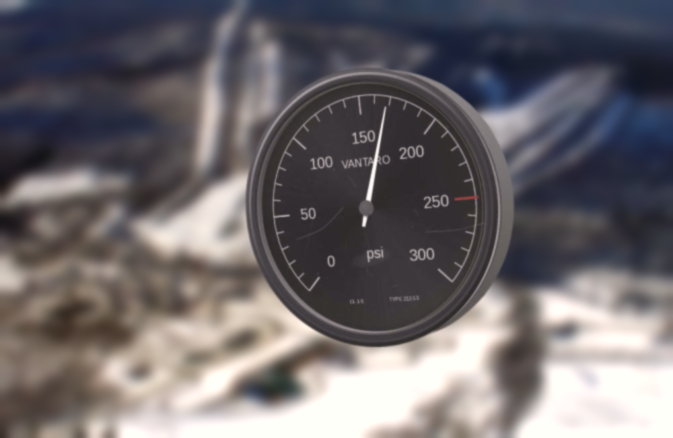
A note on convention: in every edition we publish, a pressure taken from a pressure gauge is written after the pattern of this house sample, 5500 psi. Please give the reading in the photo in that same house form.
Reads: 170 psi
